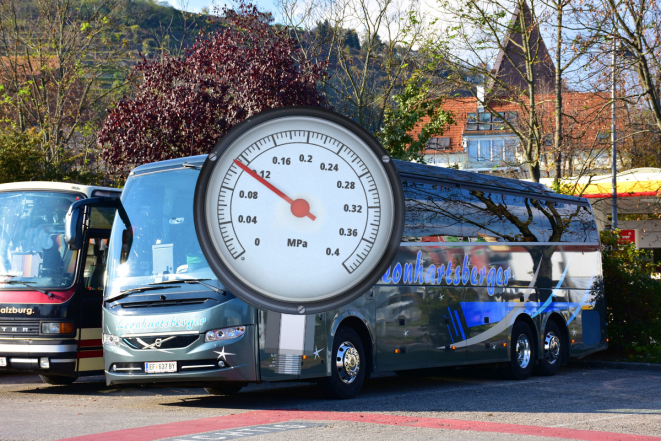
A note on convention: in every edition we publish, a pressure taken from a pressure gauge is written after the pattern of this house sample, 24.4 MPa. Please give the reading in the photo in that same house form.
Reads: 0.11 MPa
